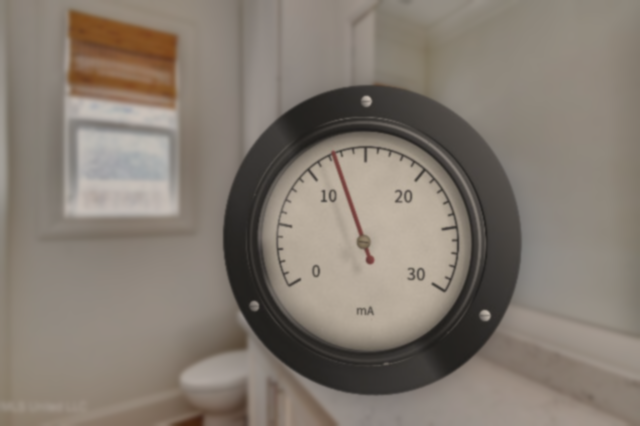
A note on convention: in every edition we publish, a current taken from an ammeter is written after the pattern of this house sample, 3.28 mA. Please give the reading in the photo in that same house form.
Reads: 12.5 mA
